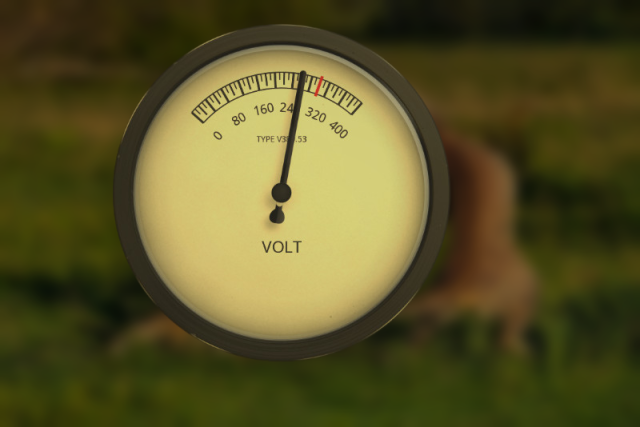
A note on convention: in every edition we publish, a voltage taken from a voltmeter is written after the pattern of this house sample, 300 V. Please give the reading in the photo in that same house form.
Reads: 260 V
